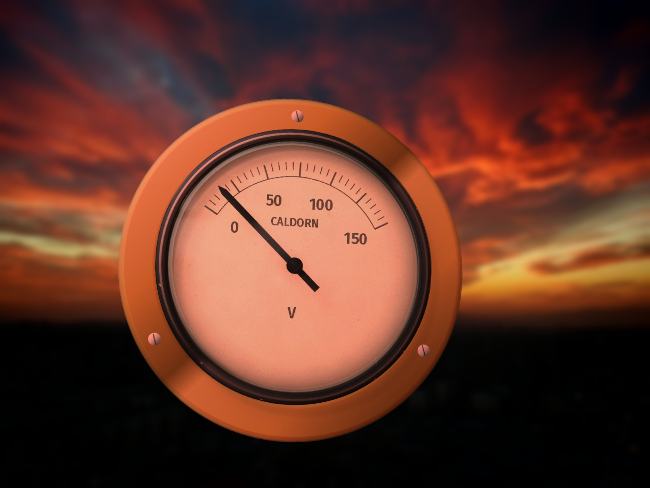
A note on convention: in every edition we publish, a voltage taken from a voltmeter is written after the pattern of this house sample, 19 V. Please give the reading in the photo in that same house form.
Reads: 15 V
